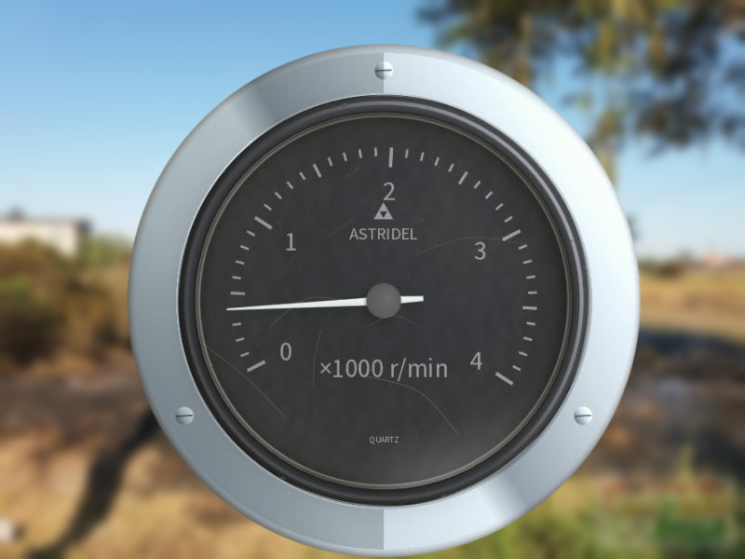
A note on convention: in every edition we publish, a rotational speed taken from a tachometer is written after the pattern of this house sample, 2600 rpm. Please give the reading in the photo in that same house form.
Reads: 400 rpm
